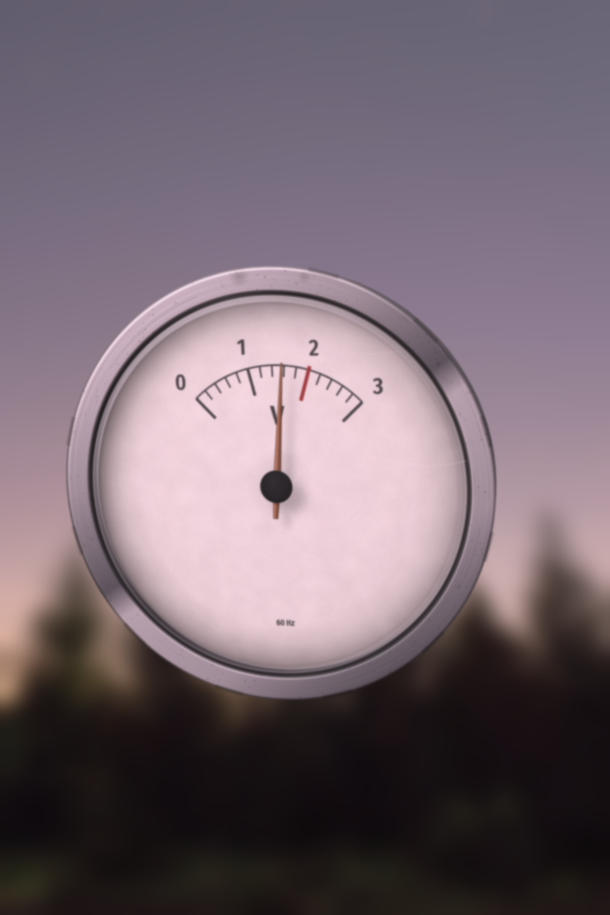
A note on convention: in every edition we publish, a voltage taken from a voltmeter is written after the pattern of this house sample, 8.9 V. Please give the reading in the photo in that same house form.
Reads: 1.6 V
